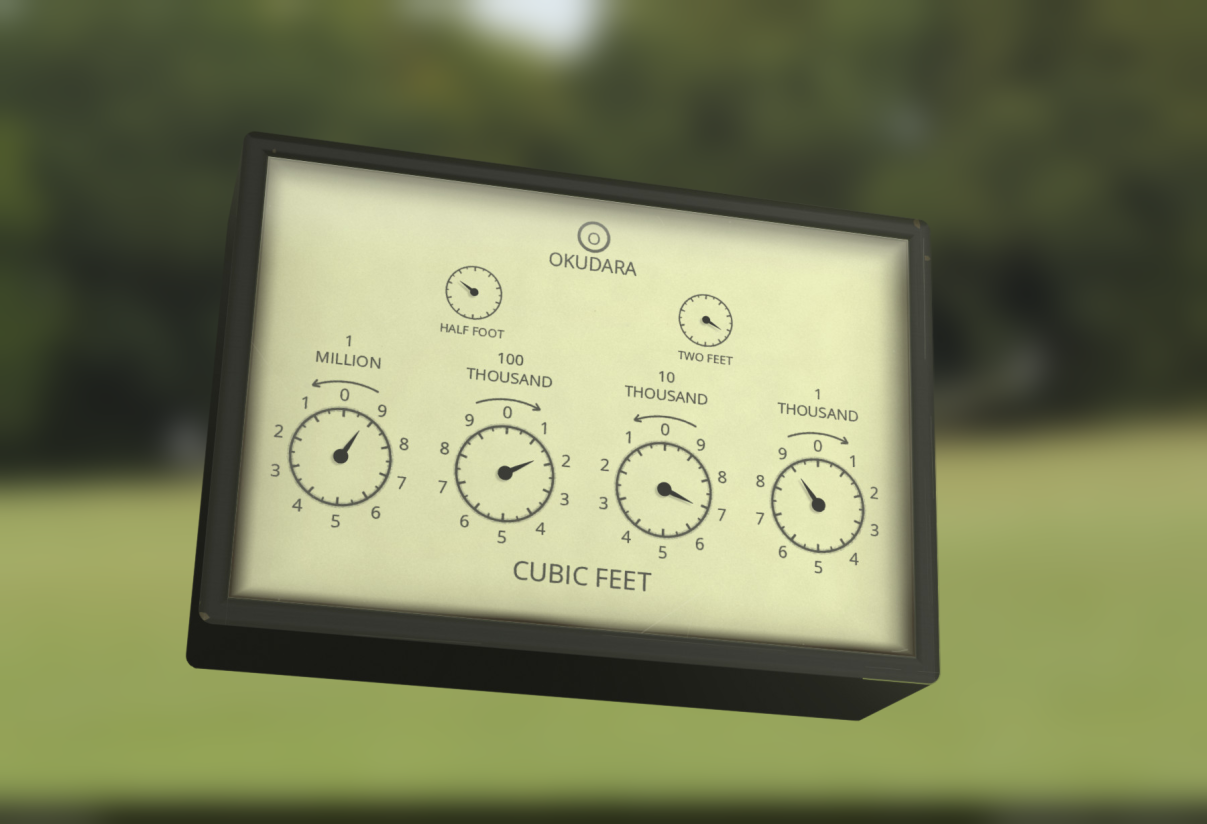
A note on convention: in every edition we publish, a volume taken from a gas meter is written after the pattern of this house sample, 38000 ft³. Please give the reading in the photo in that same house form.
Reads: 916900 ft³
